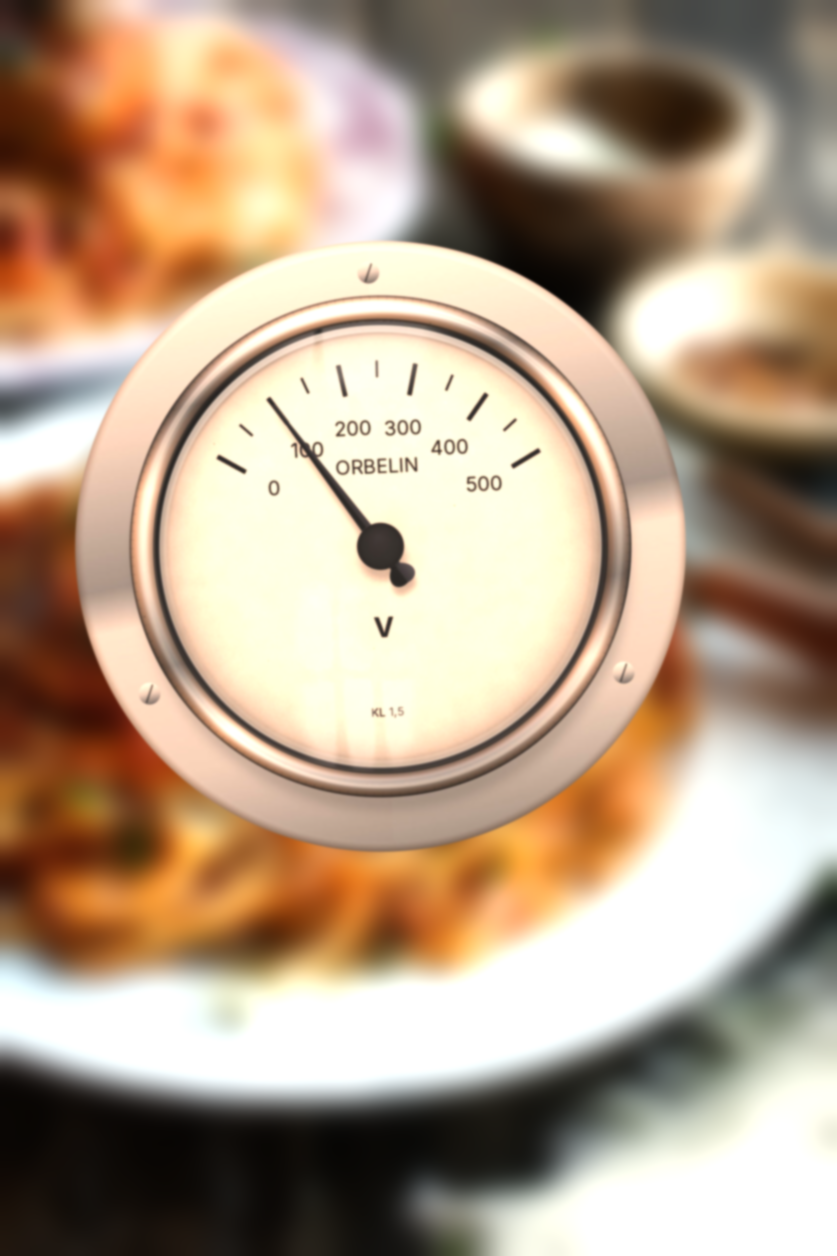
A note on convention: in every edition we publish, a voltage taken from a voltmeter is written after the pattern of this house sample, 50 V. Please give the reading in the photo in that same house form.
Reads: 100 V
